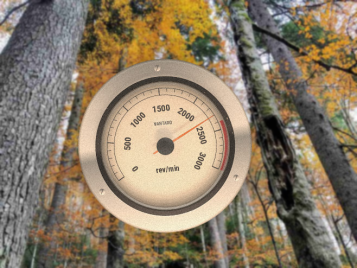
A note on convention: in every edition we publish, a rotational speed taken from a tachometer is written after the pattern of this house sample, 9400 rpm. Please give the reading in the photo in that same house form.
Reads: 2300 rpm
